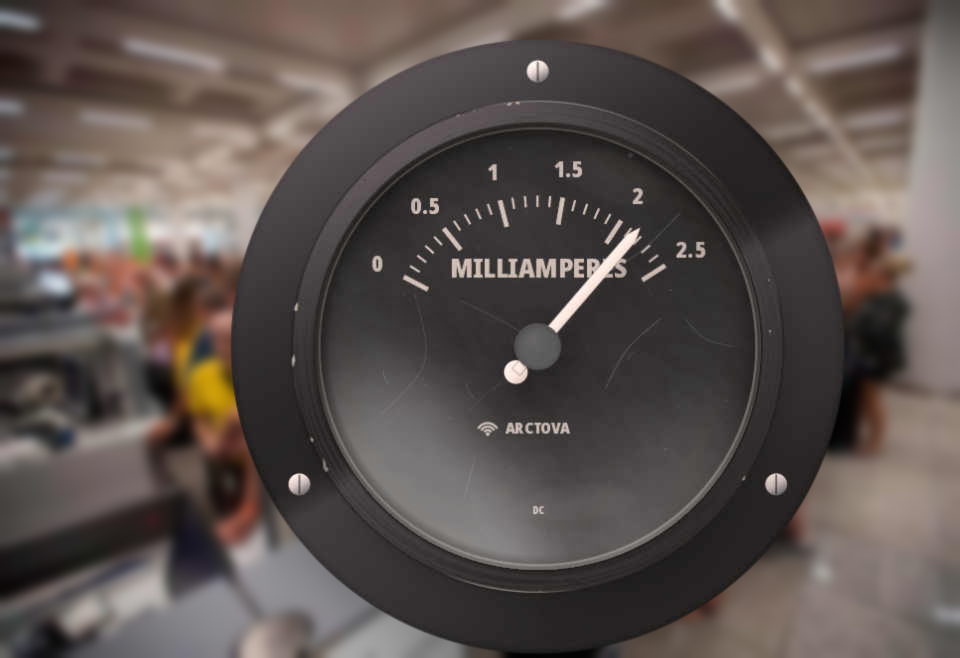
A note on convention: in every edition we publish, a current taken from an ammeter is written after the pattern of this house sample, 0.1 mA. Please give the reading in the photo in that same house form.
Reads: 2.15 mA
